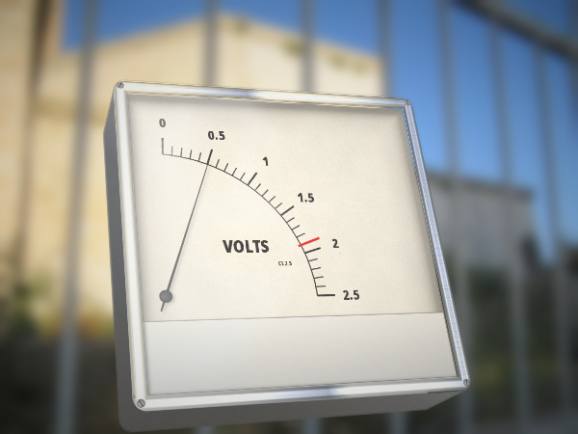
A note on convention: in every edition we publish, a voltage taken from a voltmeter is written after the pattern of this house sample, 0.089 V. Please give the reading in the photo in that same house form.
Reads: 0.5 V
